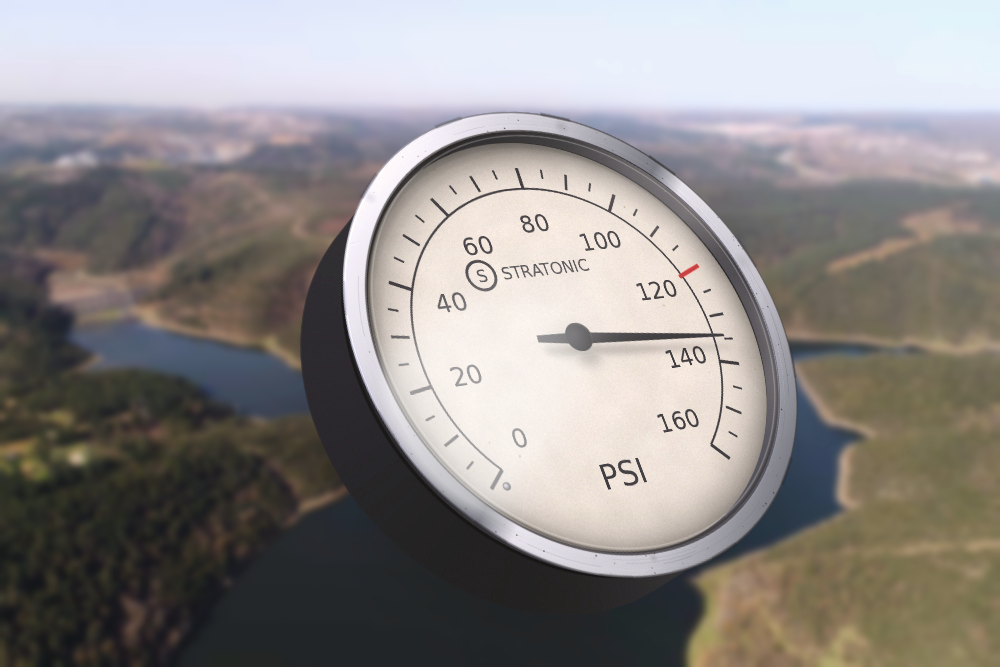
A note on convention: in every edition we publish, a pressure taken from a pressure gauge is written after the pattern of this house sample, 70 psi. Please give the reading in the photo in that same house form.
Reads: 135 psi
